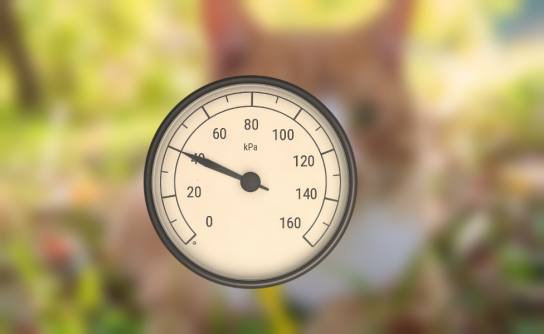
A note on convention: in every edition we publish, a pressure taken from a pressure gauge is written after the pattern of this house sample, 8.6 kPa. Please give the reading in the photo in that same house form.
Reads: 40 kPa
